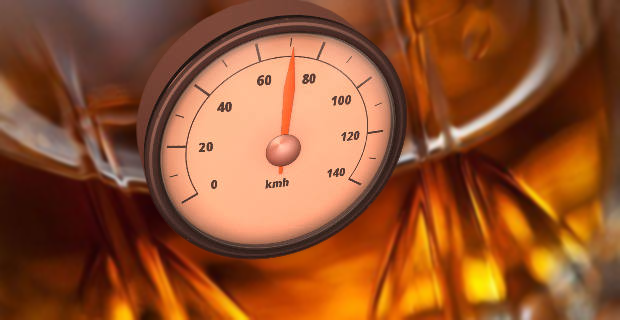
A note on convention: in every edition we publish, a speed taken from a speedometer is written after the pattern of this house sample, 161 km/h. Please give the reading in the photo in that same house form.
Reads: 70 km/h
